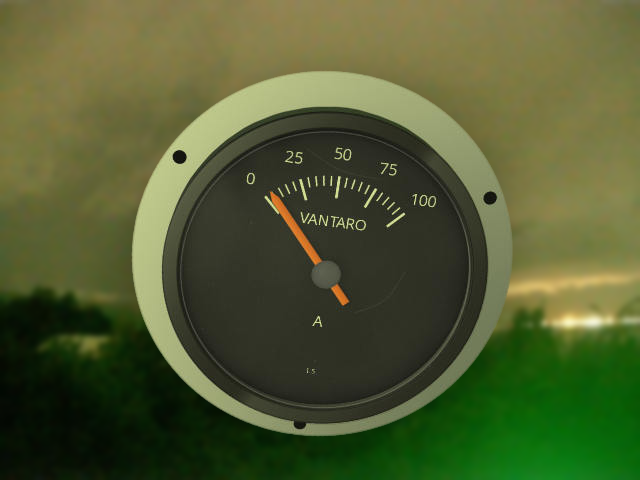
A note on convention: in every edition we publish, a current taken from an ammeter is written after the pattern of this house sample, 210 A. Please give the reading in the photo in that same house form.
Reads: 5 A
